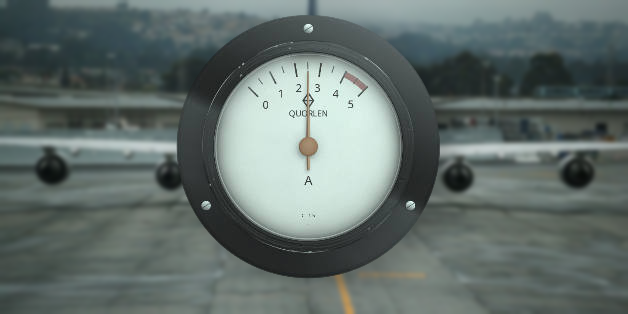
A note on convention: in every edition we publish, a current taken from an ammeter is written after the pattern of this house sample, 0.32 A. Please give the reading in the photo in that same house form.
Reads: 2.5 A
